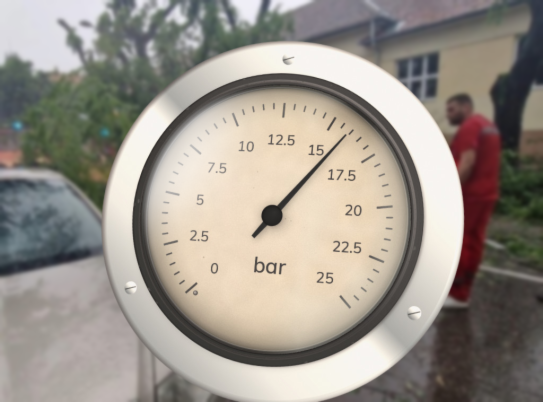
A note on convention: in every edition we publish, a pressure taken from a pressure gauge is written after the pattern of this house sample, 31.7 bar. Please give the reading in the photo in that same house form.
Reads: 16 bar
